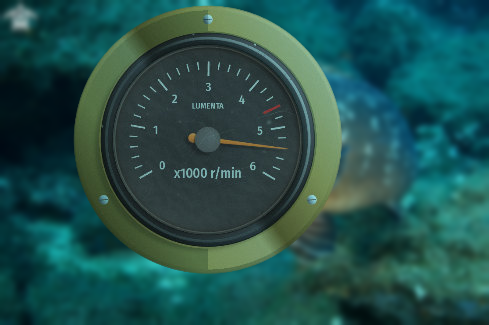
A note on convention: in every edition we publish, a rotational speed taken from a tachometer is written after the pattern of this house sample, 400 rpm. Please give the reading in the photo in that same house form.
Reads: 5400 rpm
